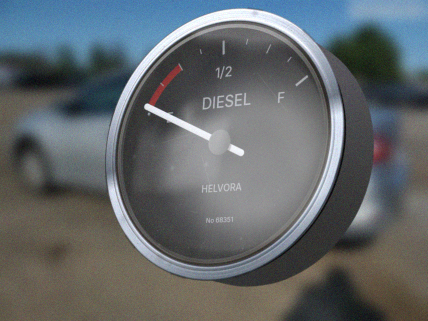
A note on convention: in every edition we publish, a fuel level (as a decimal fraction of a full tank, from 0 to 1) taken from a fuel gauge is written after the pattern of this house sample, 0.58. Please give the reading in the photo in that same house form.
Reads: 0
